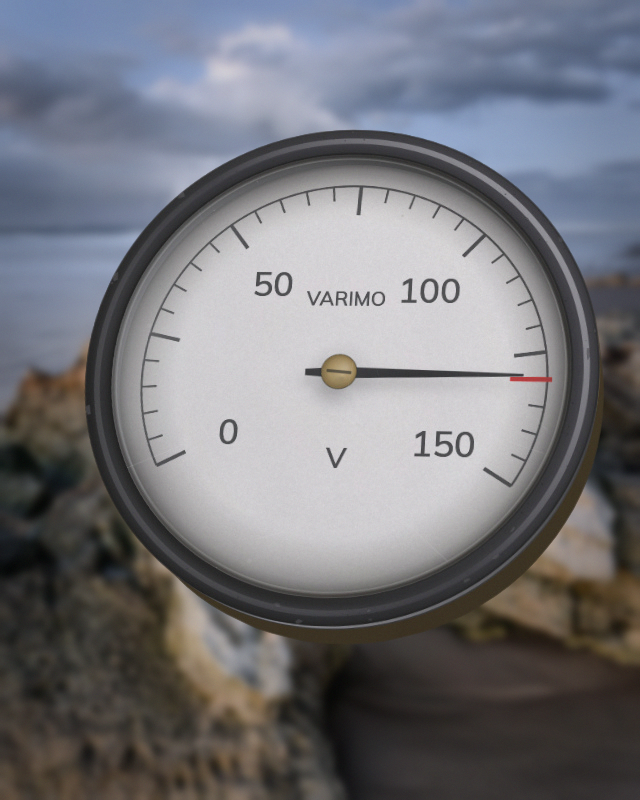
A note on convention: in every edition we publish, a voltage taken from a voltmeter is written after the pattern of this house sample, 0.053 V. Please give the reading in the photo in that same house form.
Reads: 130 V
